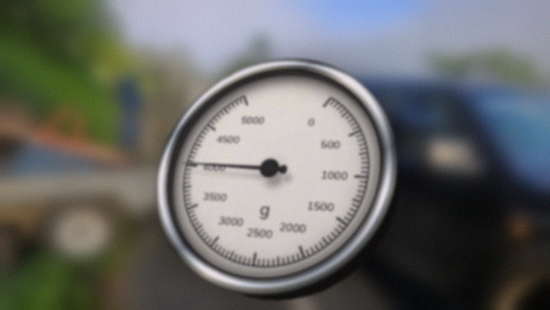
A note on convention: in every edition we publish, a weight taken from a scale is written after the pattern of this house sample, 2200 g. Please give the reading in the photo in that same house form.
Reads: 4000 g
